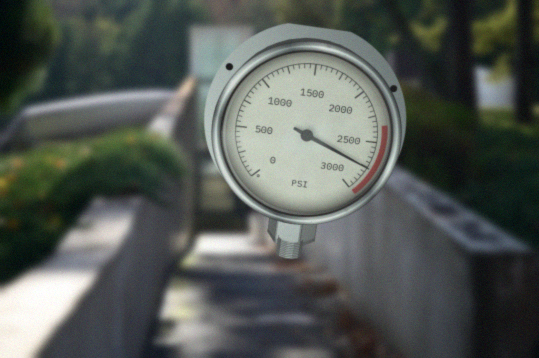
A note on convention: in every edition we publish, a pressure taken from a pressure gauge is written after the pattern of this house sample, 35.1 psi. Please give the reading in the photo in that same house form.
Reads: 2750 psi
